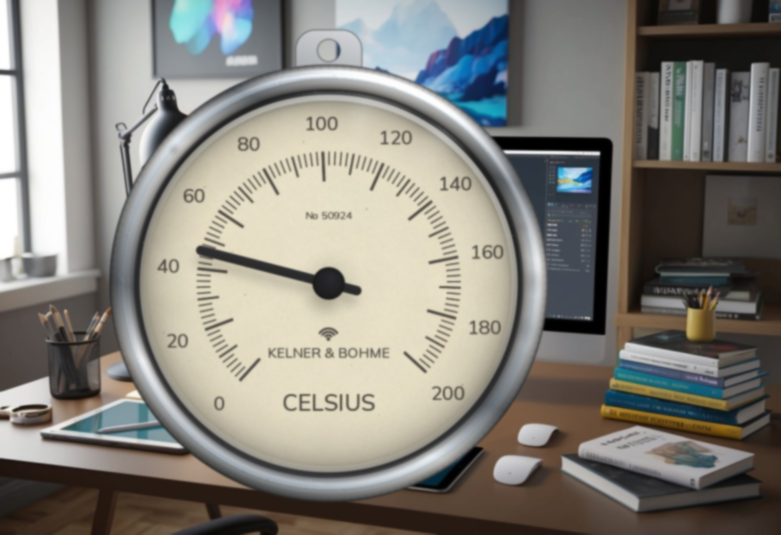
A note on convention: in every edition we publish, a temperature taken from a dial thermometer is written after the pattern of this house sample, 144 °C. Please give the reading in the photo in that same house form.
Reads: 46 °C
